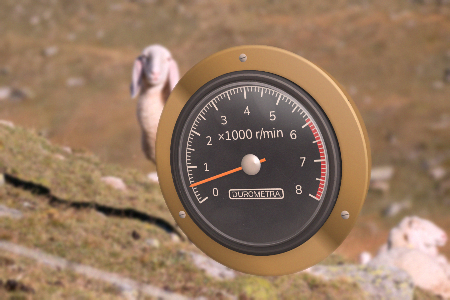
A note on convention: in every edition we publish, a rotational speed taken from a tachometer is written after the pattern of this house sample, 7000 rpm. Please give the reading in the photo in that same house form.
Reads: 500 rpm
